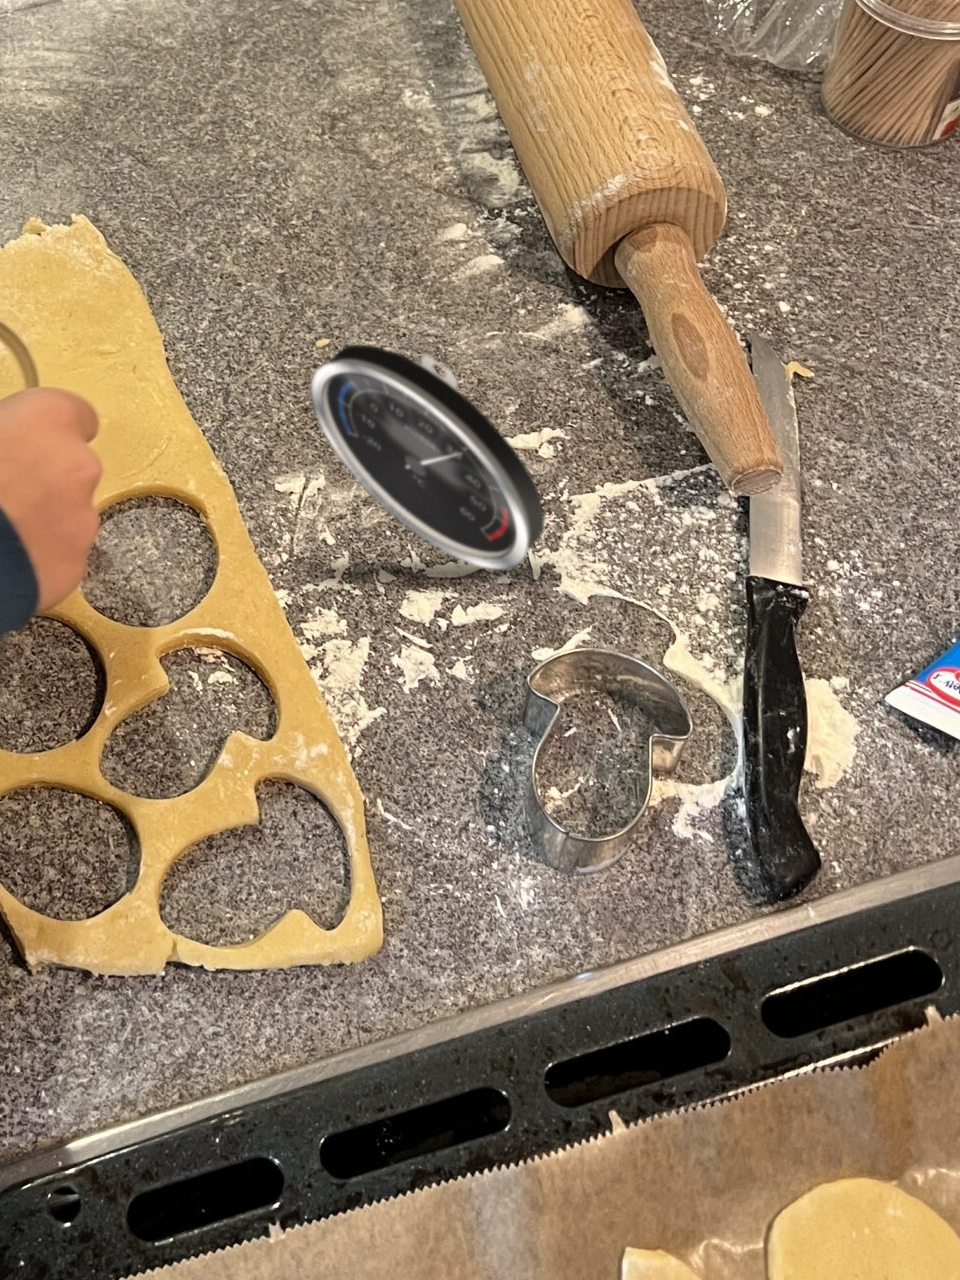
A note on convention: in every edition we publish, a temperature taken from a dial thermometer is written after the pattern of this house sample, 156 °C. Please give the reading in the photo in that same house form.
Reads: 30 °C
